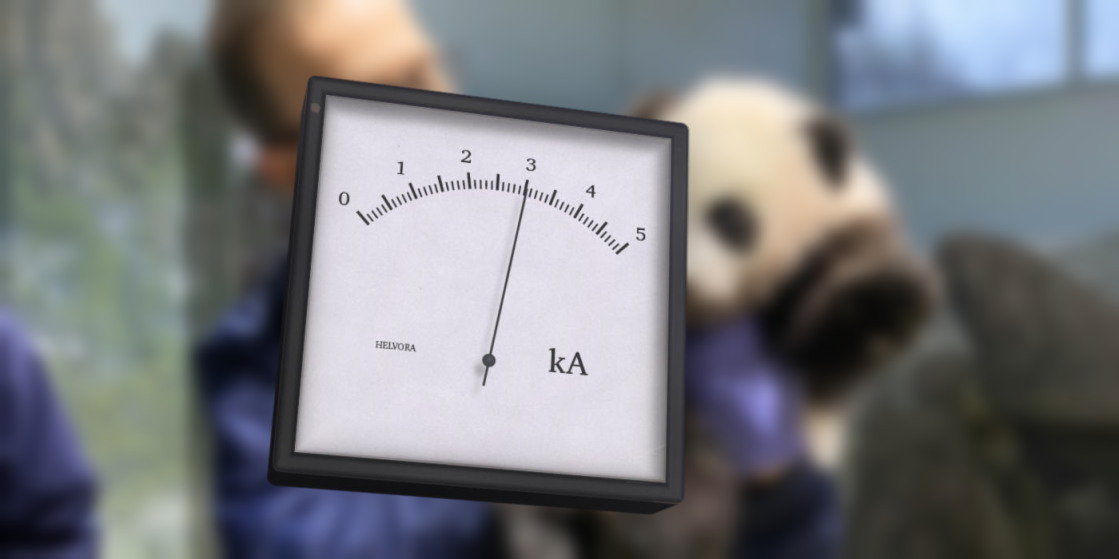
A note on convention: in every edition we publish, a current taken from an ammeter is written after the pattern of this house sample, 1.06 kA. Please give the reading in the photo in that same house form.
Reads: 3 kA
